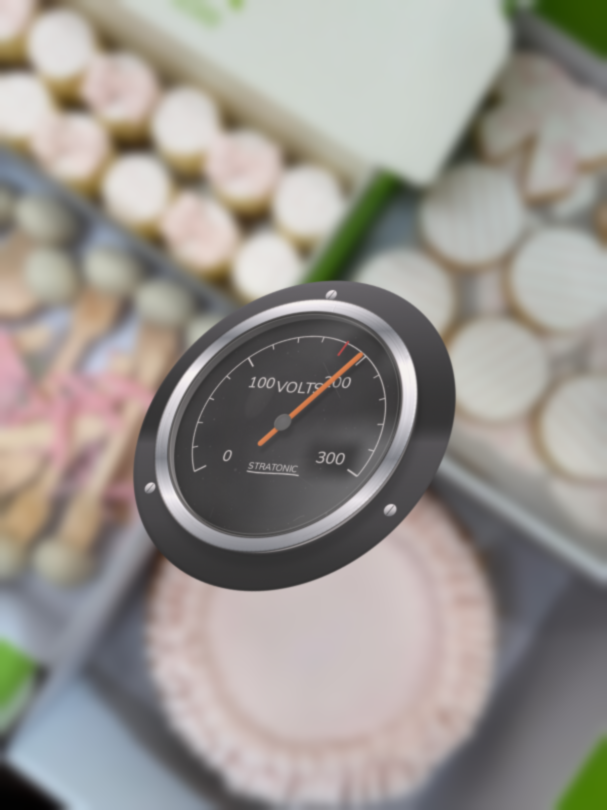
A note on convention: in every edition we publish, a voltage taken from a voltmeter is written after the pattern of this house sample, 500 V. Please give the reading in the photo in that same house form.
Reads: 200 V
